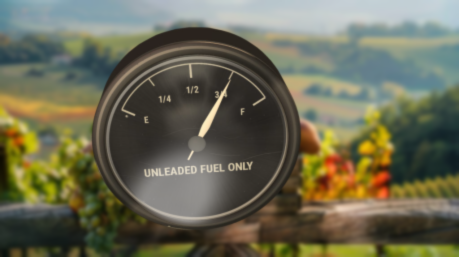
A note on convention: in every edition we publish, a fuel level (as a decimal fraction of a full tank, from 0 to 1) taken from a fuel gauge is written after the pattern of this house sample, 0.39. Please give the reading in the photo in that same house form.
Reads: 0.75
